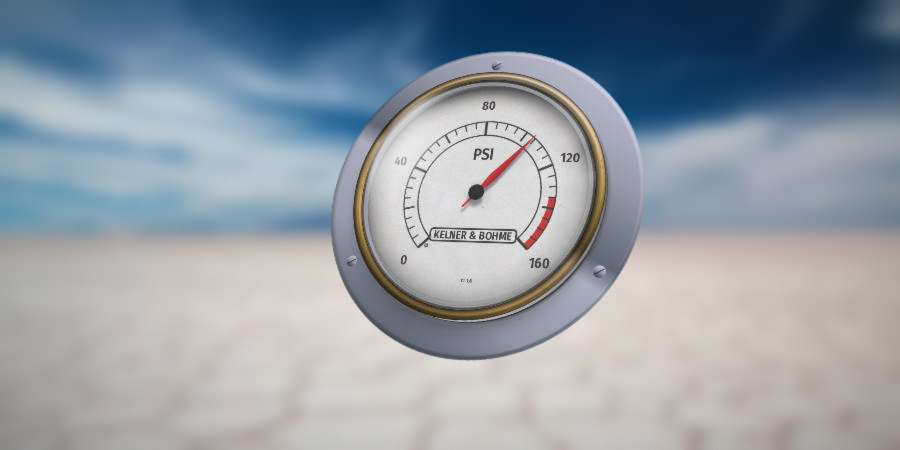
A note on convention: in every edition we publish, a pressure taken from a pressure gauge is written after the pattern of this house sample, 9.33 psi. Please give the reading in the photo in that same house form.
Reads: 105 psi
